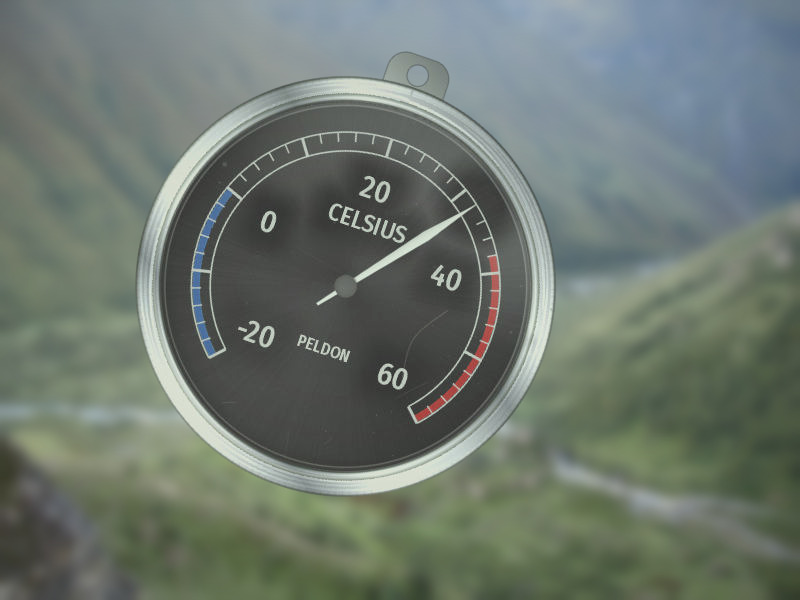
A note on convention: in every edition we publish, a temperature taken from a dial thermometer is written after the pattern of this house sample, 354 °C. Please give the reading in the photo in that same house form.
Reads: 32 °C
